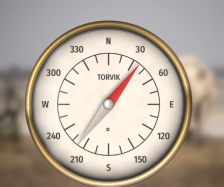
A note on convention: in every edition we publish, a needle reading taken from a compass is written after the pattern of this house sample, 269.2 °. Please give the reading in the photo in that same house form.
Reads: 37.5 °
